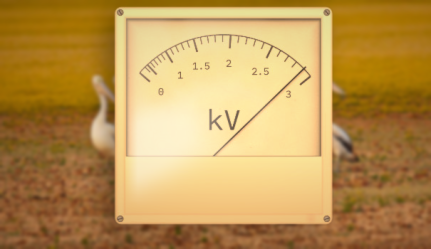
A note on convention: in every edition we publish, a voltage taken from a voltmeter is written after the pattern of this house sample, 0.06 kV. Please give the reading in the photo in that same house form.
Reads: 2.9 kV
